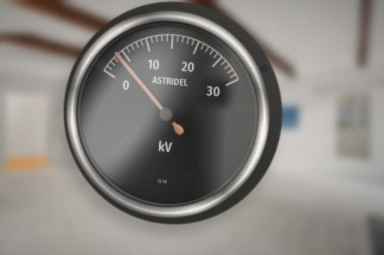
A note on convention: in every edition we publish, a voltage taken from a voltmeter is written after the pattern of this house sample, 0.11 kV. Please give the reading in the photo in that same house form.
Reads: 4 kV
